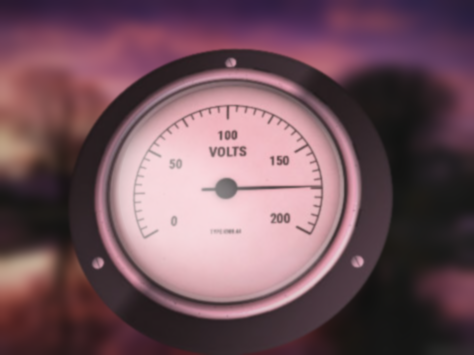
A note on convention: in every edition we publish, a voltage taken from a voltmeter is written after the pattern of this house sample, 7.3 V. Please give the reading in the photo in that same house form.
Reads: 175 V
